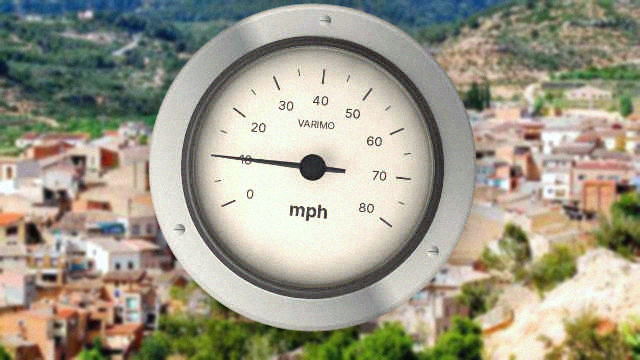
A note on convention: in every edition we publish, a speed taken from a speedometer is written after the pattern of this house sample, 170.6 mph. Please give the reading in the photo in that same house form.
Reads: 10 mph
